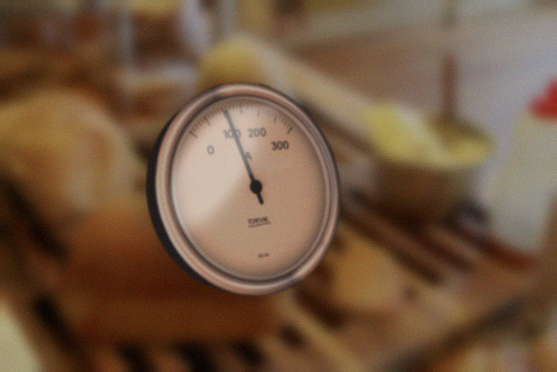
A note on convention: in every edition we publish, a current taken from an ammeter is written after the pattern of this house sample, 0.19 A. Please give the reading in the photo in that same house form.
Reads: 100 A
